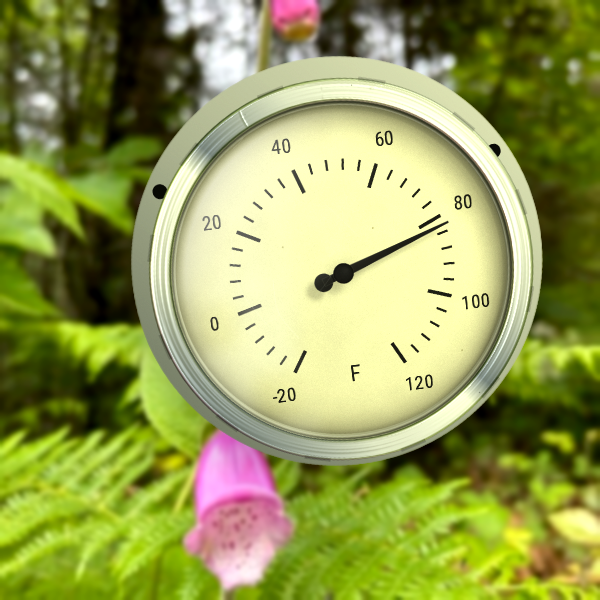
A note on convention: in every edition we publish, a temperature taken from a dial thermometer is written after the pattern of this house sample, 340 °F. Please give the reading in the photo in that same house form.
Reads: 82 °F
